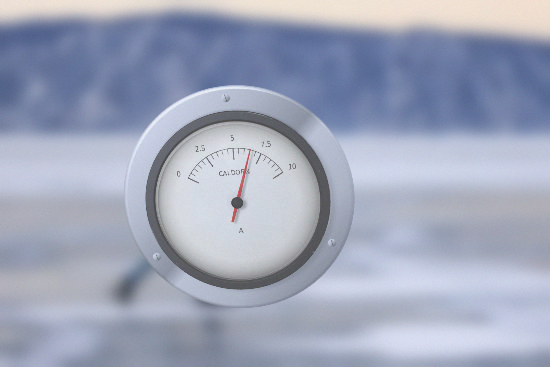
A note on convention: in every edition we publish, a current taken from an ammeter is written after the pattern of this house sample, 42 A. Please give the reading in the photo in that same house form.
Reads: 6.5 A
